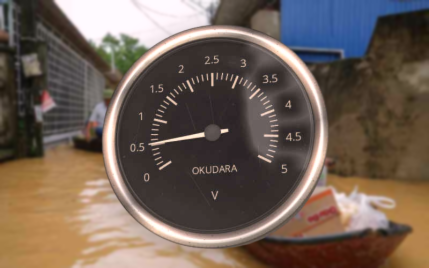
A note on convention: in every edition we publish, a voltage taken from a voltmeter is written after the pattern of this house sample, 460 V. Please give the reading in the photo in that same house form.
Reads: 0.5 V
